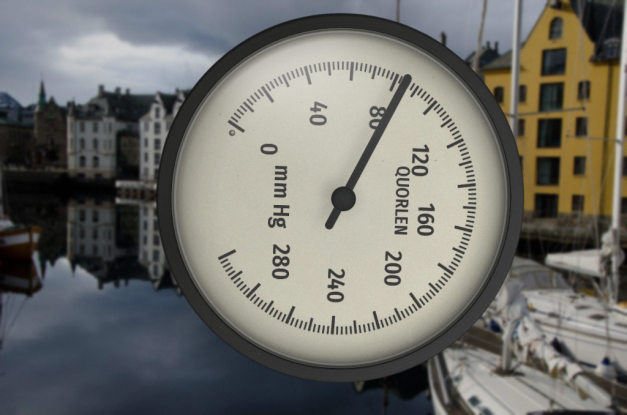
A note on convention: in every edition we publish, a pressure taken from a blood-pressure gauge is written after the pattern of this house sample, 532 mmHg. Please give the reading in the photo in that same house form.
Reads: 84 mmHg
